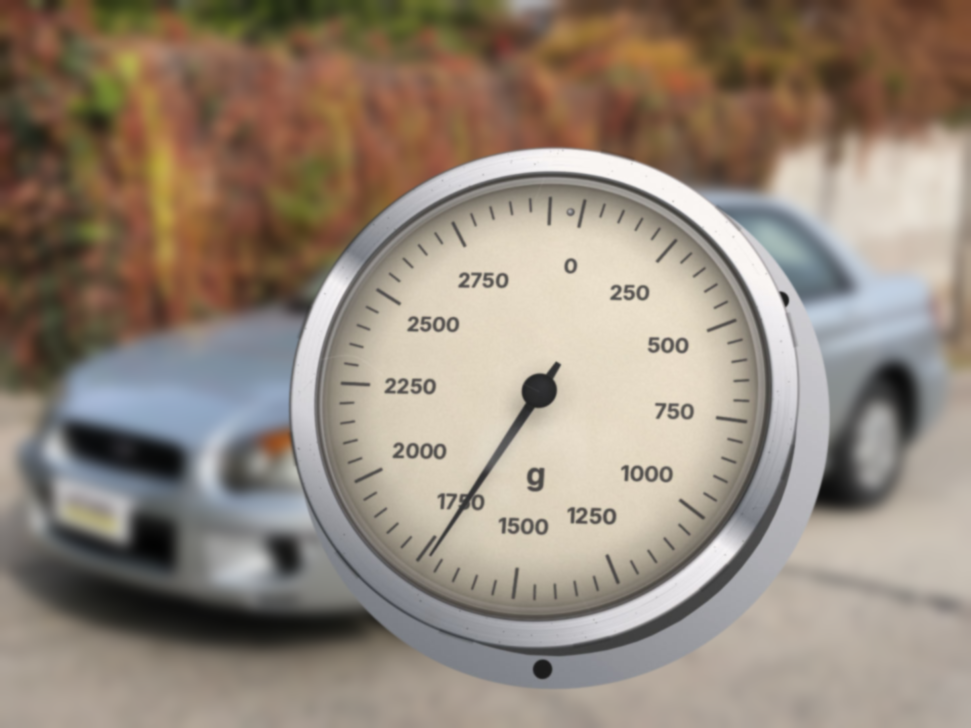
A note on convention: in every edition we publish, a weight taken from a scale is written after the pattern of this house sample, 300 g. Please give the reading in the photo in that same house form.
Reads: 1725 g
